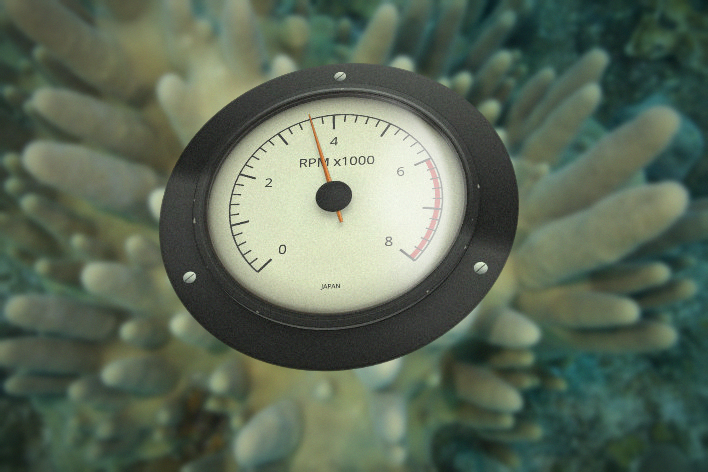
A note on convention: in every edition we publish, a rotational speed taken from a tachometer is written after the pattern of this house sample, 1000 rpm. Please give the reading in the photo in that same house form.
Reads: 3600 rpm
